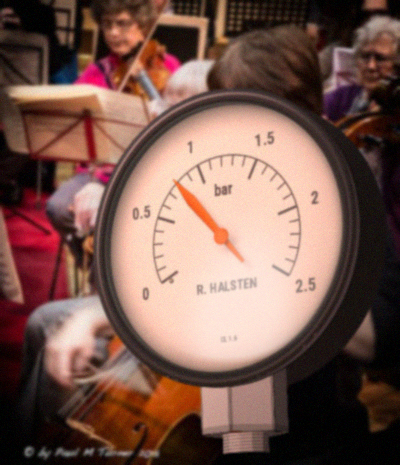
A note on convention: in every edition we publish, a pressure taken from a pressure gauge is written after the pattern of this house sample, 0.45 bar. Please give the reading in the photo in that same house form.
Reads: 0.8 bar
